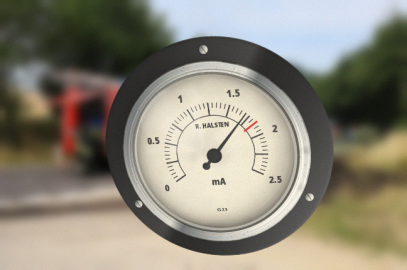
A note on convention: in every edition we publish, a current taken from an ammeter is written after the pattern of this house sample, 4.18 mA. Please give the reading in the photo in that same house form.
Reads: 1.7 mA
